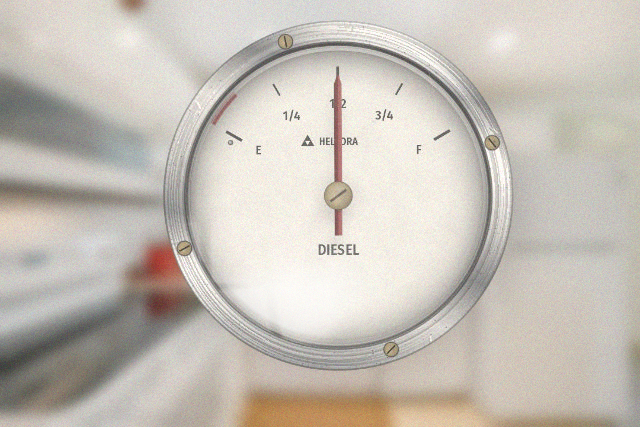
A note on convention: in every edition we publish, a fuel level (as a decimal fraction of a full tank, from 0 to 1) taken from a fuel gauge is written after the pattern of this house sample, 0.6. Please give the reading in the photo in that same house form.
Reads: 0.5
